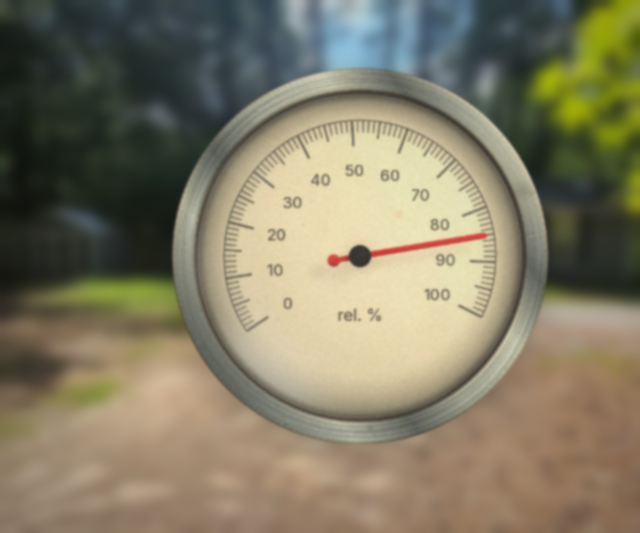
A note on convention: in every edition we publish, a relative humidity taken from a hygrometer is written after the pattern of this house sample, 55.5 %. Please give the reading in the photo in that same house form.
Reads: 85 %
